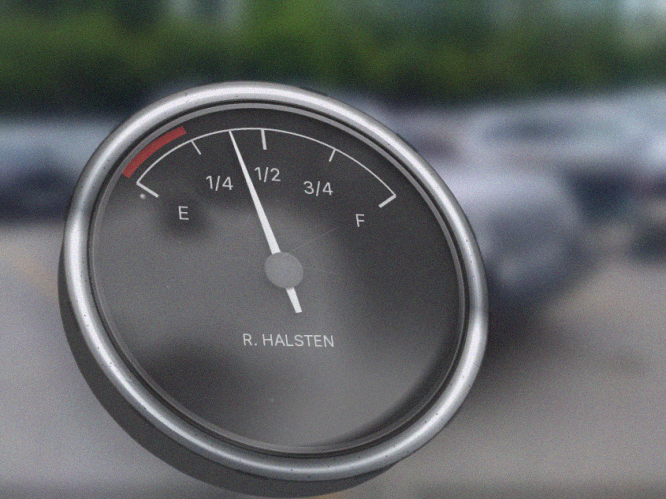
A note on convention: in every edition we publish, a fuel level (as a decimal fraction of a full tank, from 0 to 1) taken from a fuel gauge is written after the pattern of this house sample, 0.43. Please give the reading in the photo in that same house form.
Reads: 0.375
